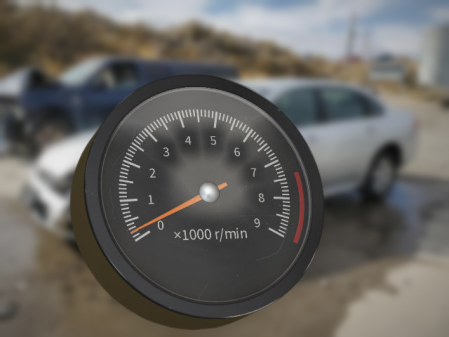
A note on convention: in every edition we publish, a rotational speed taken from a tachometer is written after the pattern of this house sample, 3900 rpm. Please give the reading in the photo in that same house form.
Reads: 200 rpm
